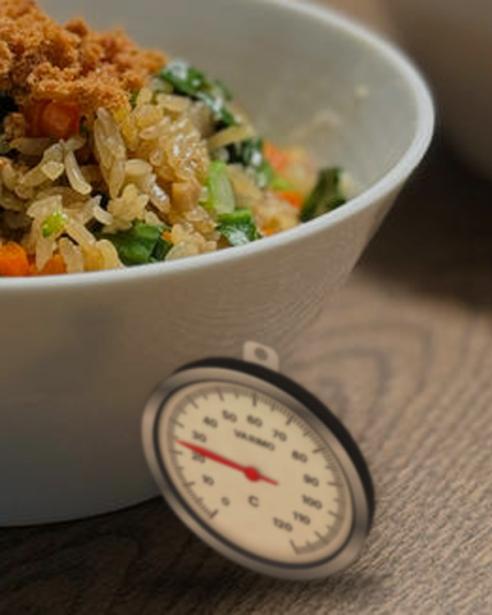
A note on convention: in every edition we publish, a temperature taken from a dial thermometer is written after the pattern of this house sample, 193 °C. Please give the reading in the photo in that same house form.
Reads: 25 °C
